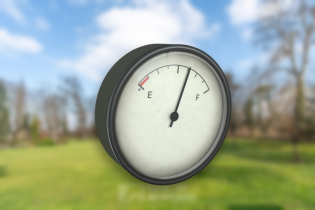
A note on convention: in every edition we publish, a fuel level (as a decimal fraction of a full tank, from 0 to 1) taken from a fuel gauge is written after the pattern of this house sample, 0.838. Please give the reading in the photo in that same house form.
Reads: 0.625
